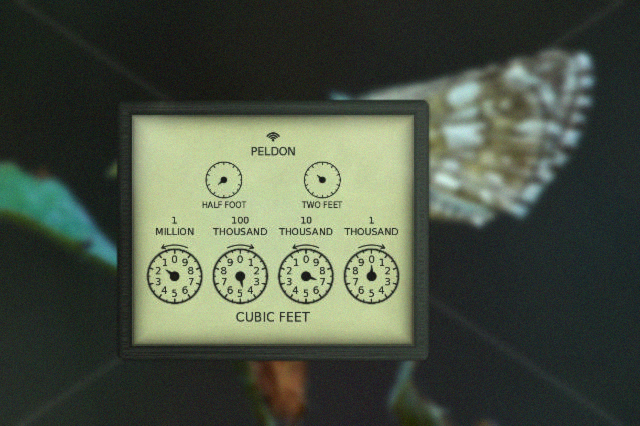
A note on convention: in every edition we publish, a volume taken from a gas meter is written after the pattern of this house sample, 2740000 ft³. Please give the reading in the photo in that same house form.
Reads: 147000 ft³
